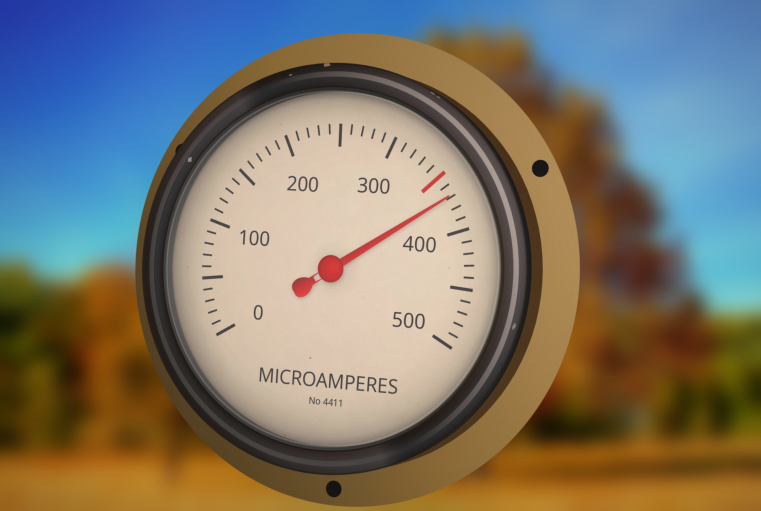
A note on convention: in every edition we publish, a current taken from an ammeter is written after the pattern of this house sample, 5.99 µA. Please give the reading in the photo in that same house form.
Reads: 370 µA
